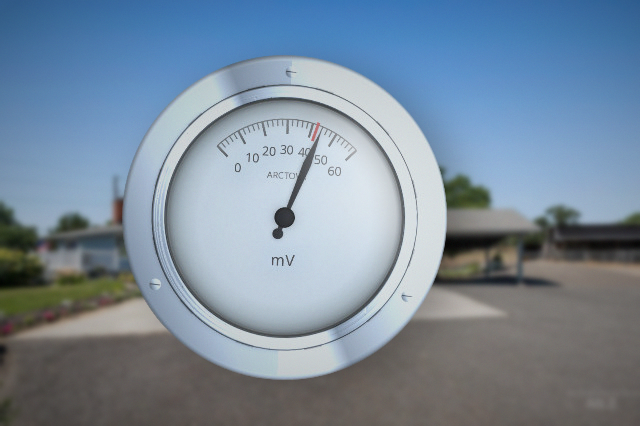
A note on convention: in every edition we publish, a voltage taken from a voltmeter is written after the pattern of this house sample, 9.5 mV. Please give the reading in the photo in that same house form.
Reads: 44 mV
